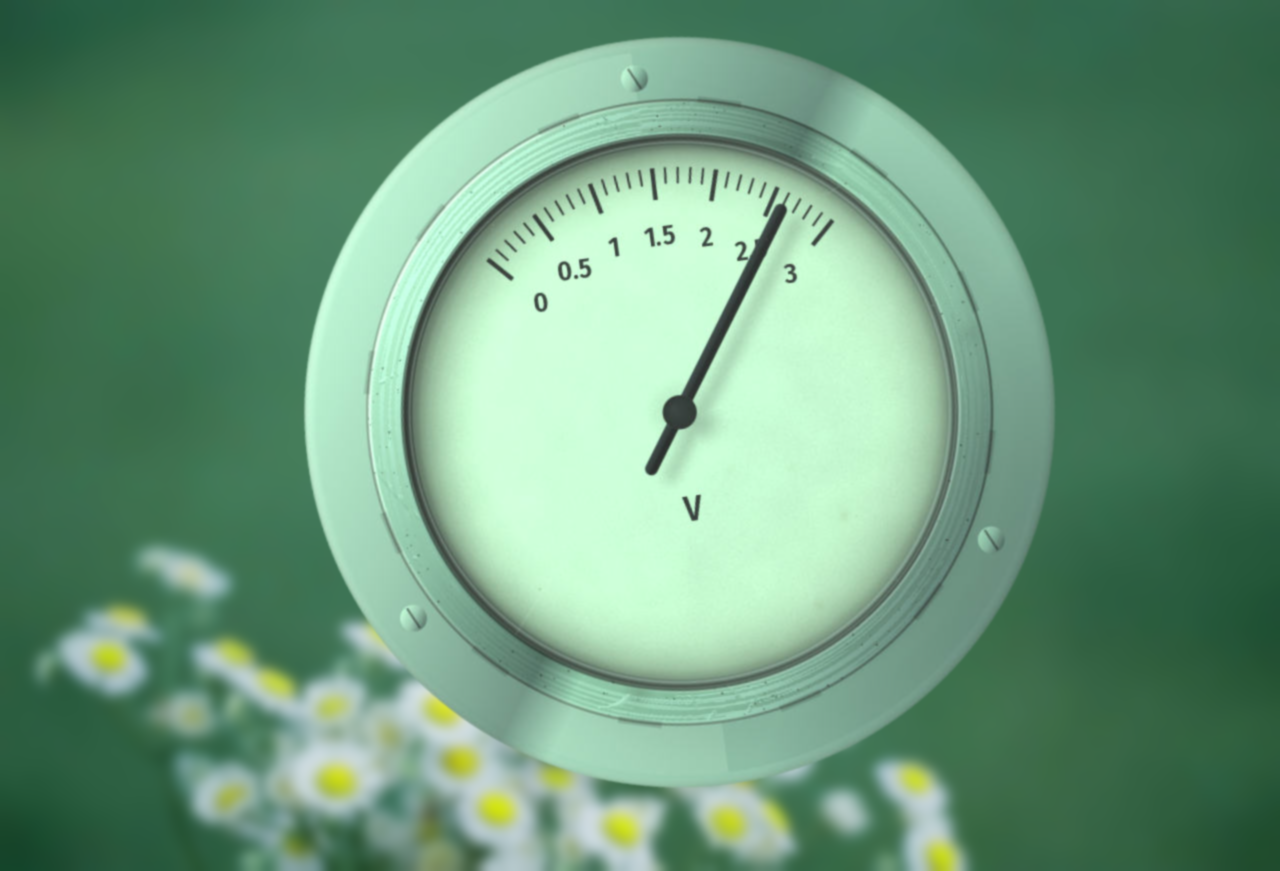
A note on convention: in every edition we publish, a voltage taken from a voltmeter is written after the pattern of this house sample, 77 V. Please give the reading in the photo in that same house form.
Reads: 2.6 V
